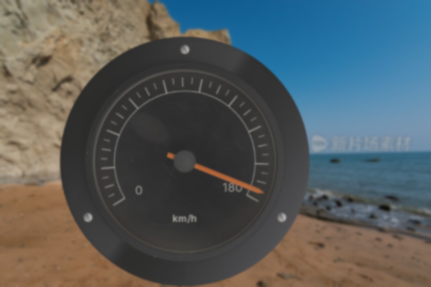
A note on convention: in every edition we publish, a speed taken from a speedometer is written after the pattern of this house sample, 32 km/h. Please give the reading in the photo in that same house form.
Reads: 175 km/h
